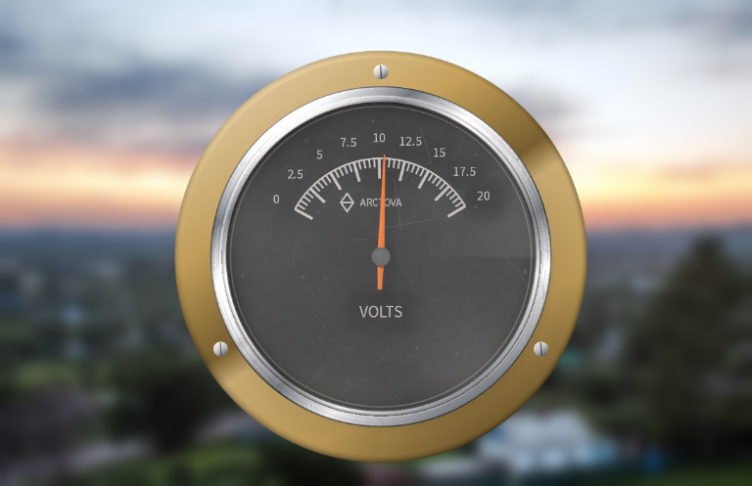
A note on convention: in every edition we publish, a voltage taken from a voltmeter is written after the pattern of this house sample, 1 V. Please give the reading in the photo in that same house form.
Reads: 10.5 V
